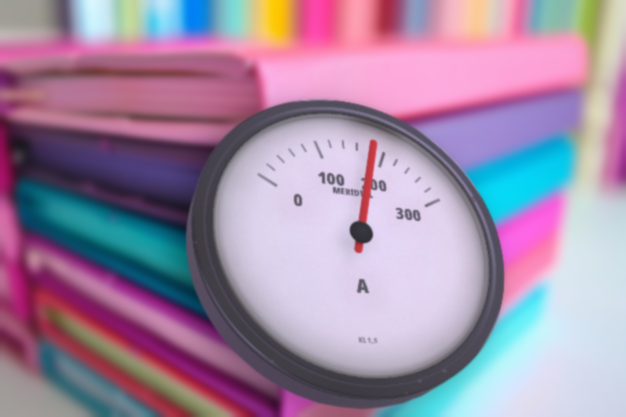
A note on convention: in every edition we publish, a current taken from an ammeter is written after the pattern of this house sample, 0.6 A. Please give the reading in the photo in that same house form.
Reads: 180 A
